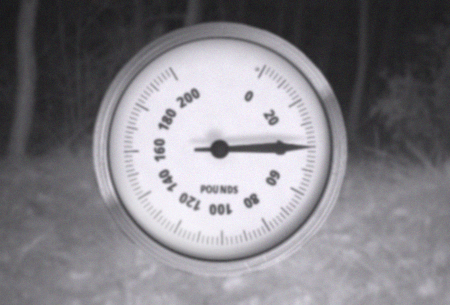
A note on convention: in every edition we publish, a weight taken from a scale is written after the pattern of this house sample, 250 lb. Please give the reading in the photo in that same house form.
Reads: 40 lb
